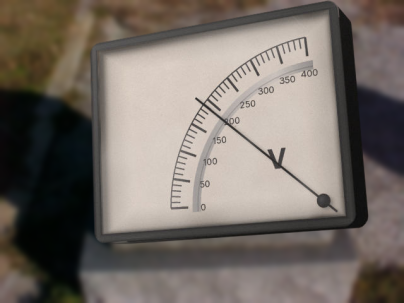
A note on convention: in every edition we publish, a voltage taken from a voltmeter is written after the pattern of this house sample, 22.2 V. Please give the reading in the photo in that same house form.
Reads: 190 V
